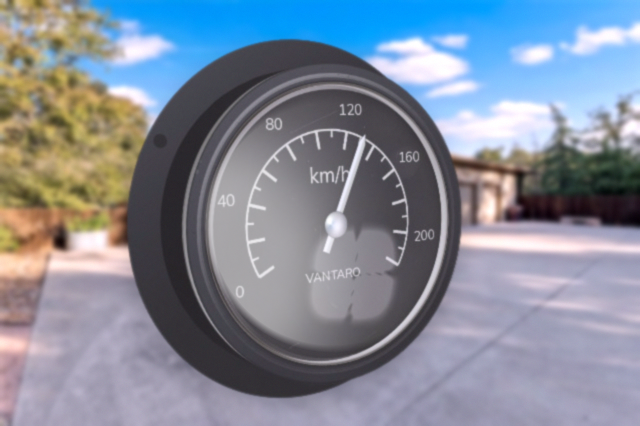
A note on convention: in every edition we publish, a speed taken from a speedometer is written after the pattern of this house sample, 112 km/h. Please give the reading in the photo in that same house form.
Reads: 130 km/h
